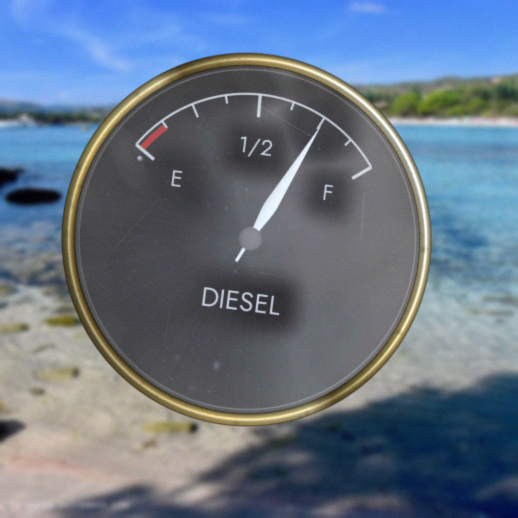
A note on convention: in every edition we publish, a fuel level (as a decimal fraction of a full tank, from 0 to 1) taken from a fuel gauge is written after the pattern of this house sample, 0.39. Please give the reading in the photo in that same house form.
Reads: 0.75
